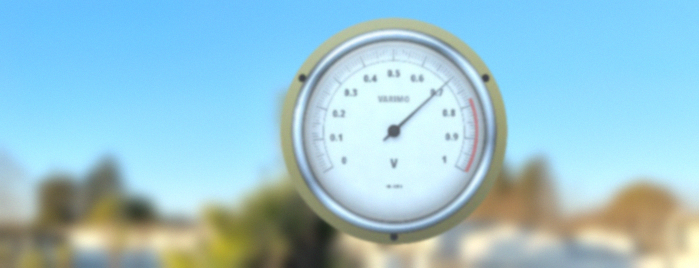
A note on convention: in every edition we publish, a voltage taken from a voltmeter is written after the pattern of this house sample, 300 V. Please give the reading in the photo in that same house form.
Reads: 0.7 V
